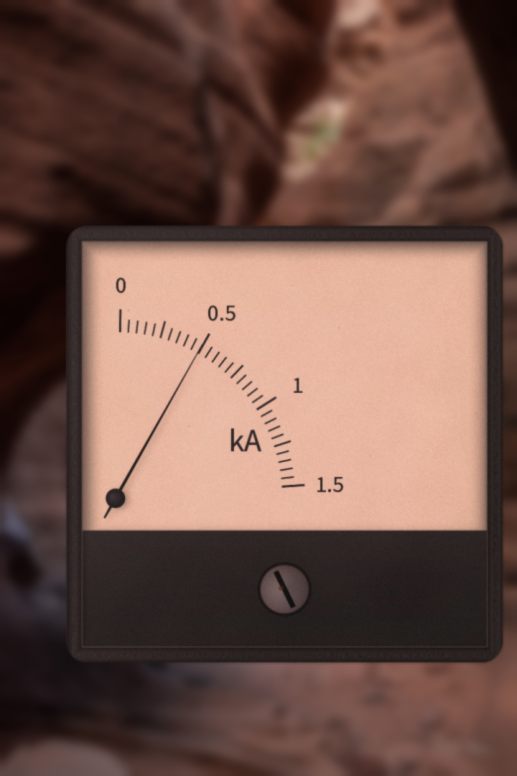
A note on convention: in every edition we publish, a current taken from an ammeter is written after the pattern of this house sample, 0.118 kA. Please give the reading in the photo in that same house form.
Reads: 0.5 kA
